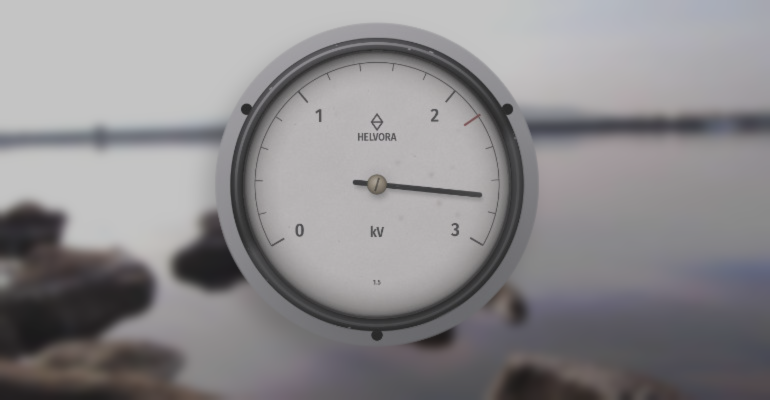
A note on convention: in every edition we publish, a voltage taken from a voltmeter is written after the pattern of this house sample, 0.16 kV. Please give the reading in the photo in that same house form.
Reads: 2.7 kV
